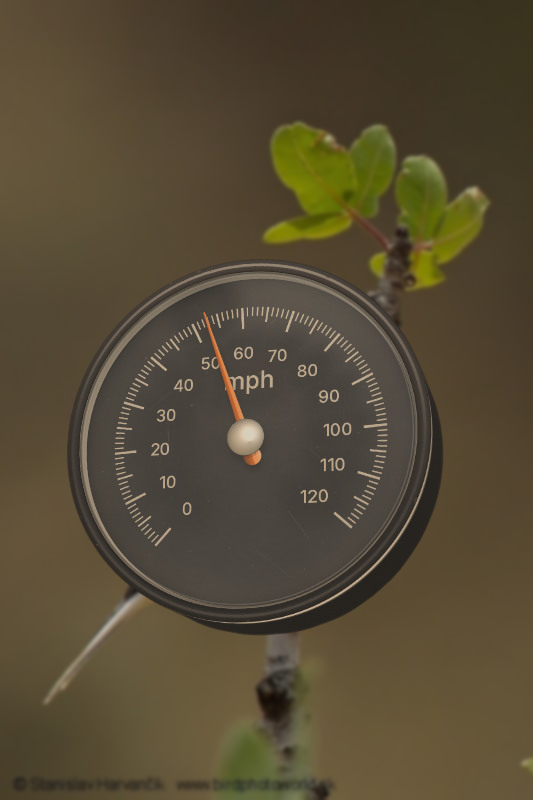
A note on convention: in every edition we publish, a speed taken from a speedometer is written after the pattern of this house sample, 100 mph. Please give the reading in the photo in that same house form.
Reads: 53 mph
